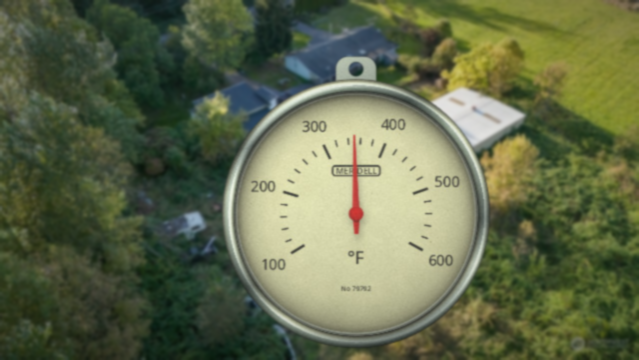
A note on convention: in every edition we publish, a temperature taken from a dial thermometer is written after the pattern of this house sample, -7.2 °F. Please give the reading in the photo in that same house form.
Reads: 350 °F
